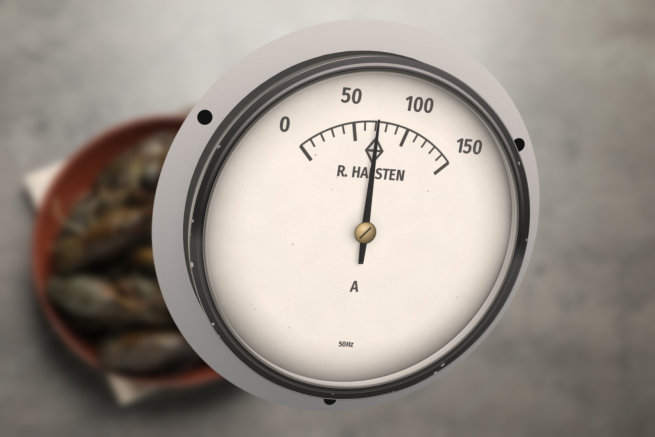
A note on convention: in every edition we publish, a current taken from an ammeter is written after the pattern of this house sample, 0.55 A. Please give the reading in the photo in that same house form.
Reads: 70 A
